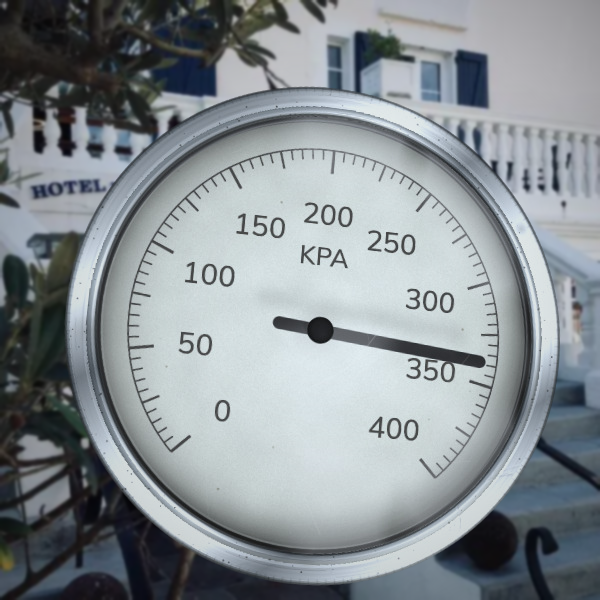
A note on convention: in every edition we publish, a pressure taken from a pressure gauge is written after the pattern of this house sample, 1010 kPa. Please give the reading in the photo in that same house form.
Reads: 340 kPa
